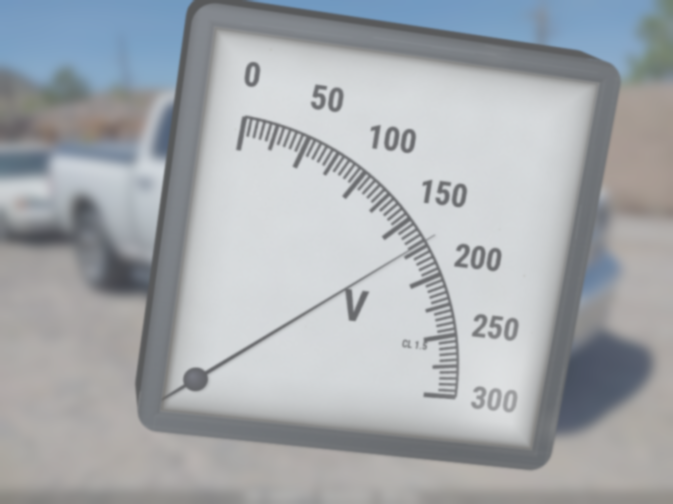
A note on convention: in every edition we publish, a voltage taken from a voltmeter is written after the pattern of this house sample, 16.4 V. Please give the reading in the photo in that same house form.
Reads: 170 V
